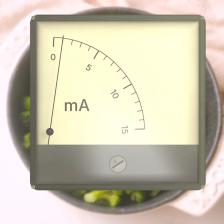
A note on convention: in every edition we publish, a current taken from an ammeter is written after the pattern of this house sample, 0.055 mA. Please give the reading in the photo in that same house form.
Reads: 1 mA
